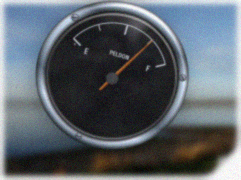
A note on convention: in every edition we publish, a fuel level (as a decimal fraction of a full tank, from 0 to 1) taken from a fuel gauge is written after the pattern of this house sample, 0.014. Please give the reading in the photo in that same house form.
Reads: 0.75
